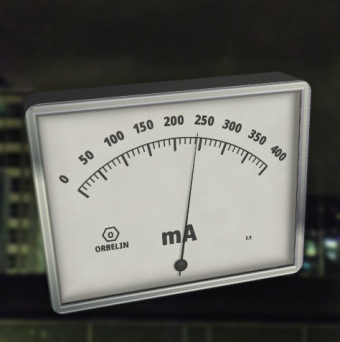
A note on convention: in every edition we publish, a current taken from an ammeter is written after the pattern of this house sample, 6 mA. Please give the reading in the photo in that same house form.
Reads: 240 mA
